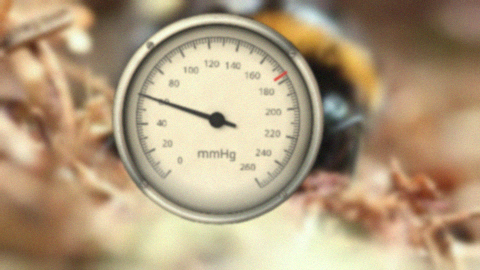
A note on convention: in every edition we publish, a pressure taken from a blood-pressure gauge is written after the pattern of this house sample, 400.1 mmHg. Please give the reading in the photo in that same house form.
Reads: 60 mmHg
